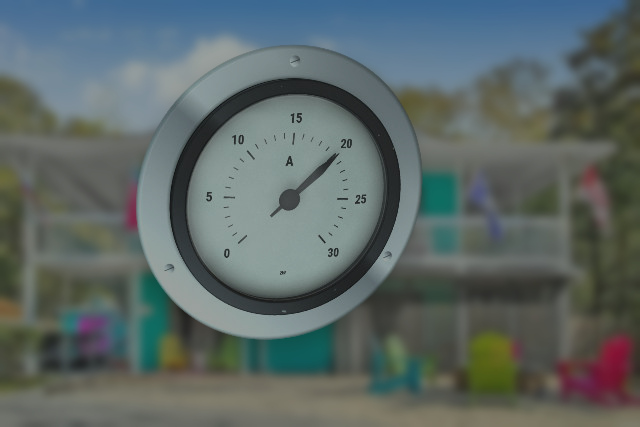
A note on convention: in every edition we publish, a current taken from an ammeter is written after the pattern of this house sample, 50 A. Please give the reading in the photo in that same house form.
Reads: 20 A
